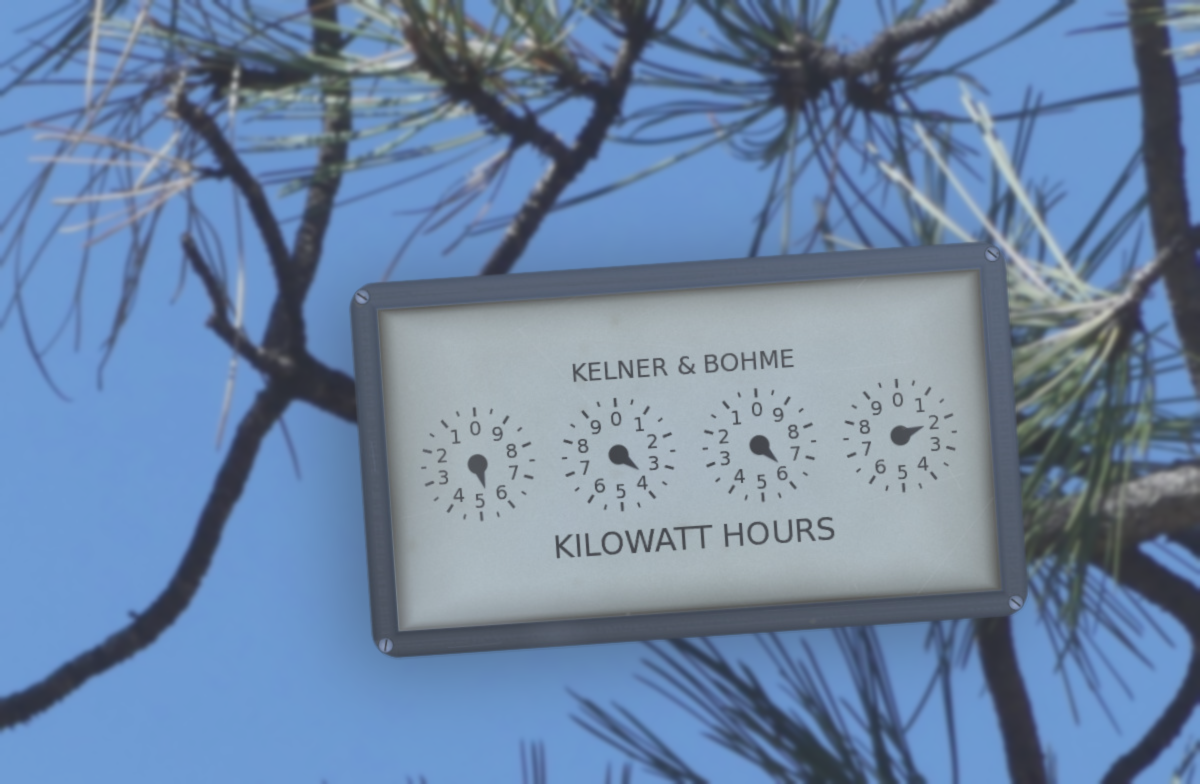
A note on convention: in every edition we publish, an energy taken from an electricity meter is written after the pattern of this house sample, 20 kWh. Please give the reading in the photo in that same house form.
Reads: 5362 kWh
